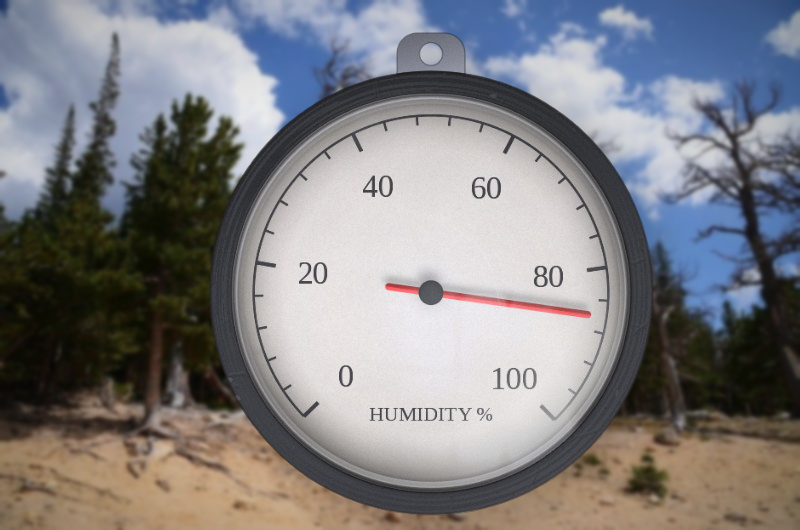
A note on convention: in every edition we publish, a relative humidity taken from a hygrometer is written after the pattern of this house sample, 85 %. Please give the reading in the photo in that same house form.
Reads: 86 %
